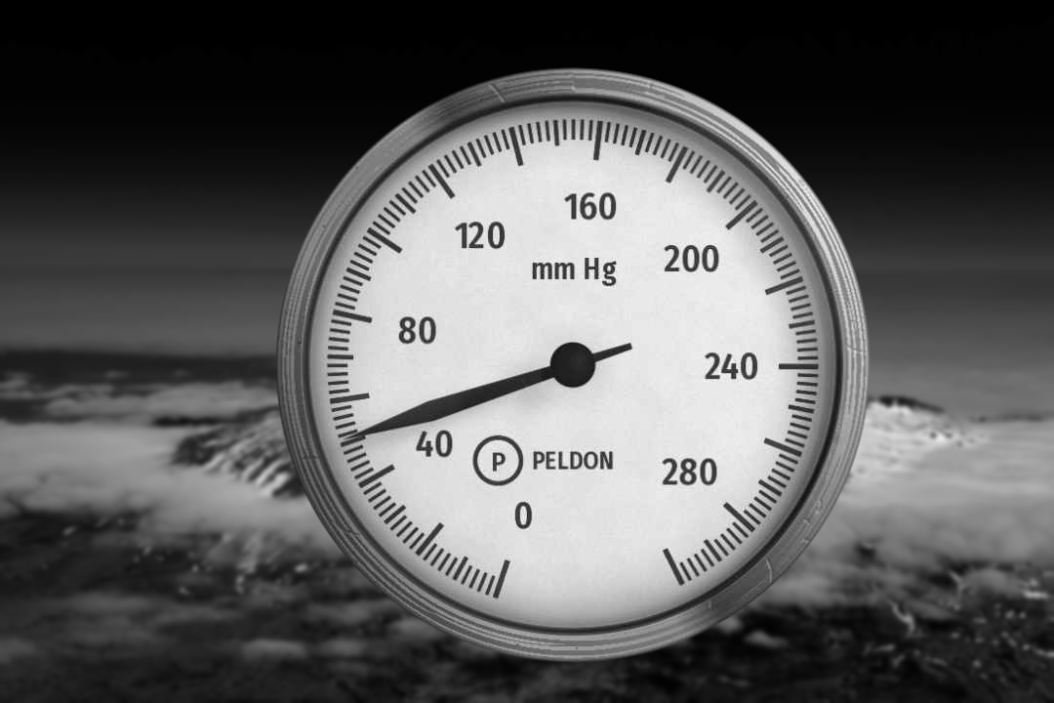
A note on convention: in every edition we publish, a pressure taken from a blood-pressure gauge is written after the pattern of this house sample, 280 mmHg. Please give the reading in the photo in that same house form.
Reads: 51 mmHg
